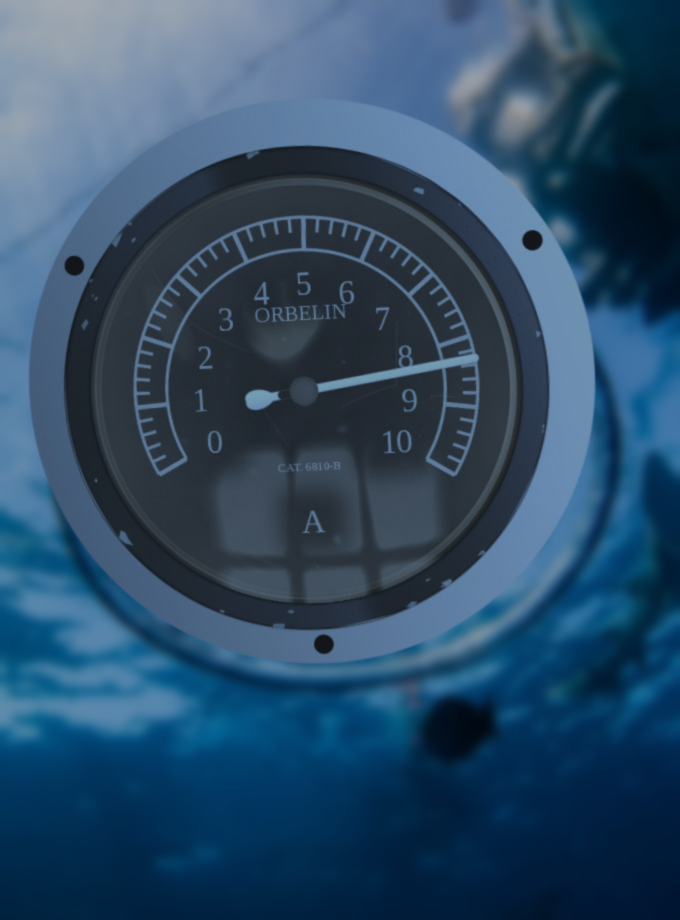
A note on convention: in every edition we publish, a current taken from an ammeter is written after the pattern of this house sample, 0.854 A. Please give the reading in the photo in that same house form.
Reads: 8.3 A
